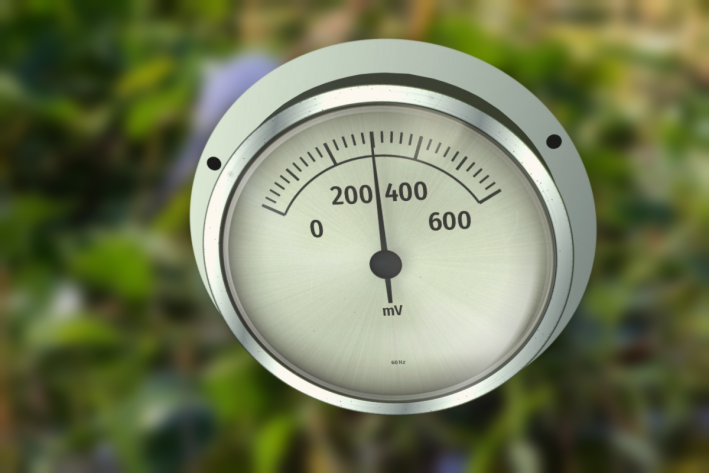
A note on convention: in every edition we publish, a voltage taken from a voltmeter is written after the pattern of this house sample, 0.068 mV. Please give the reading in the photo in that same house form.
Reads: 300 mV
